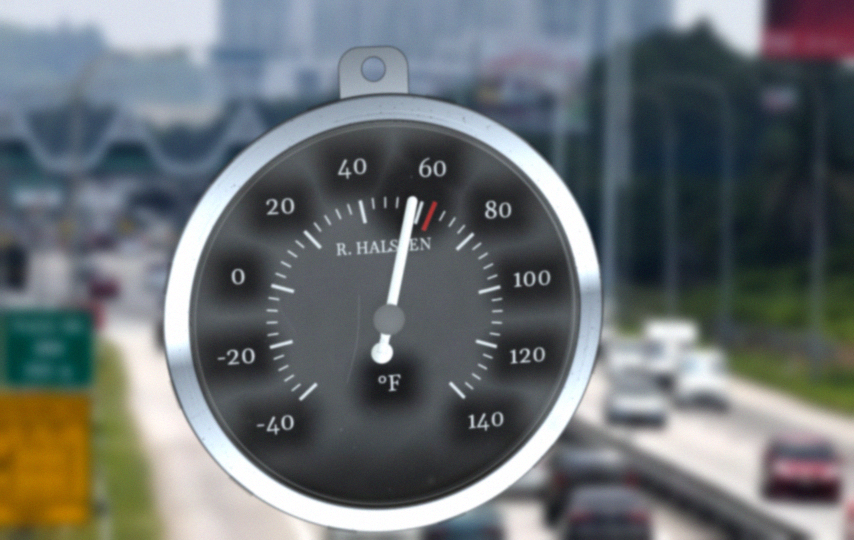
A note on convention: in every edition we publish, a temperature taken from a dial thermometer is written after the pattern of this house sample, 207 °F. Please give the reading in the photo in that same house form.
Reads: 56 °F
